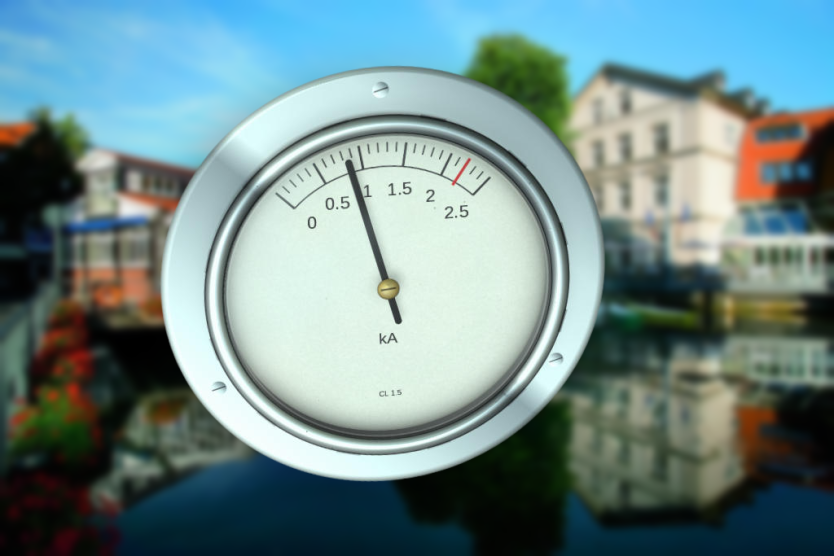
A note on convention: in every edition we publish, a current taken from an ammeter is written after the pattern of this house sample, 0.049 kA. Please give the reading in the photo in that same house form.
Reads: 0.85 kA
